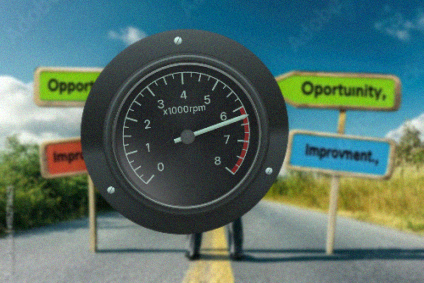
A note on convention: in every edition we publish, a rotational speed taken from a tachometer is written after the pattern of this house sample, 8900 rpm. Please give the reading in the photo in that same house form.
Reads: 6250 rpm
